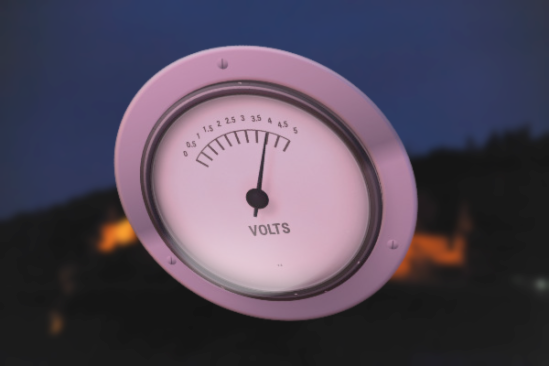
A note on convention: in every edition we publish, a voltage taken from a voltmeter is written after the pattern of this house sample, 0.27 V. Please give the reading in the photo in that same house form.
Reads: 4 V
